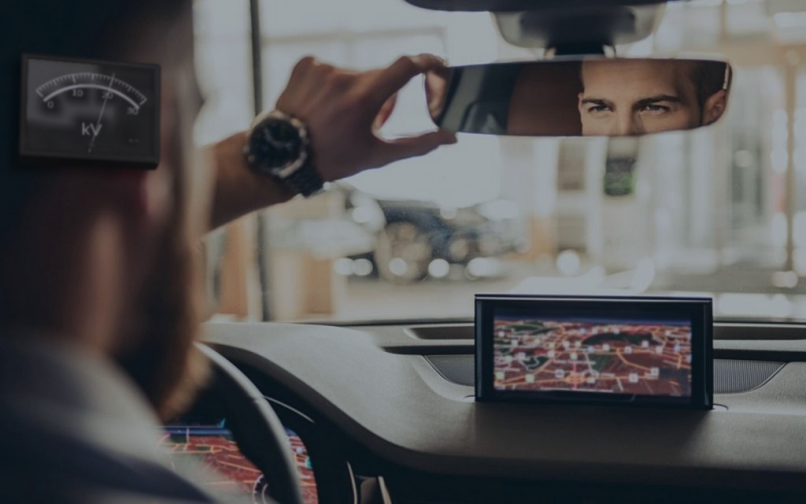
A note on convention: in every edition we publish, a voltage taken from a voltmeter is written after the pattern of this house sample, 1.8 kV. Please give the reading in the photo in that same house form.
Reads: 20 kV
